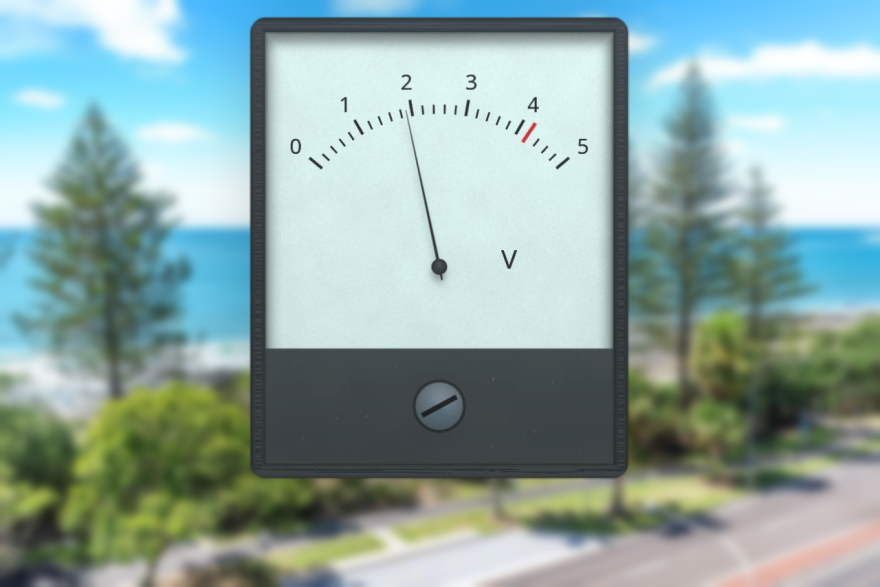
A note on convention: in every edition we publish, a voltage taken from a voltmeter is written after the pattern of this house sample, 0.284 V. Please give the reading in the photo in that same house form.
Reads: 1.9 V
